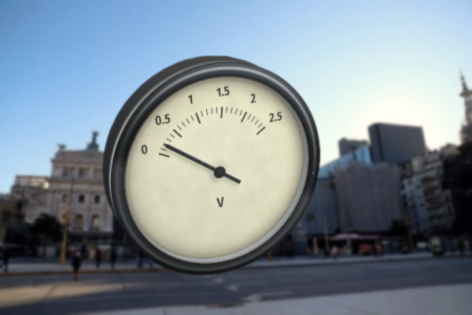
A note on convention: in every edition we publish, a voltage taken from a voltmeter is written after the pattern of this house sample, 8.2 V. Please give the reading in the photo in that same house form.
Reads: 0.2 V
